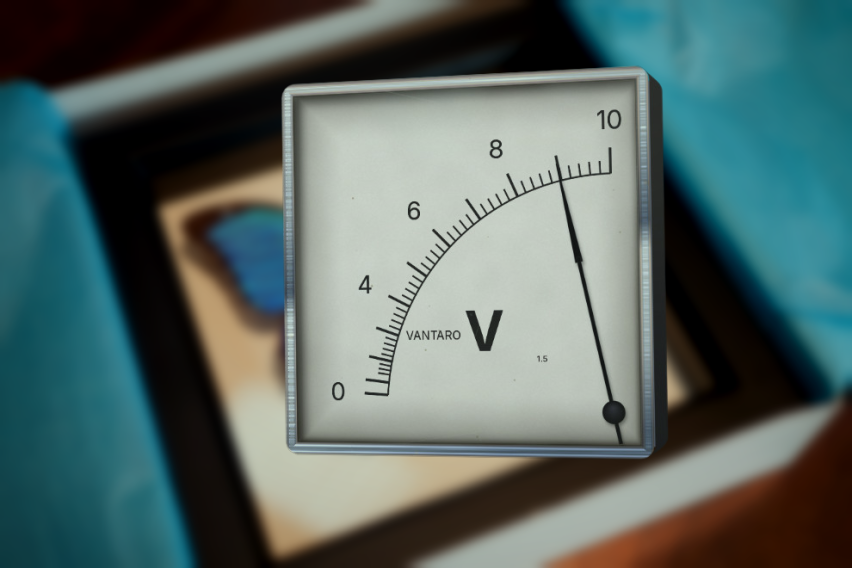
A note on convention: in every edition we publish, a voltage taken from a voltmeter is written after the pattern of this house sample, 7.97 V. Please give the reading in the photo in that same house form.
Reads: 9 V
